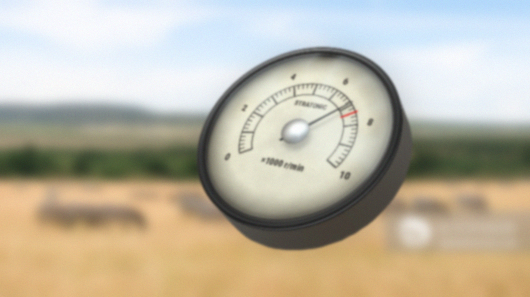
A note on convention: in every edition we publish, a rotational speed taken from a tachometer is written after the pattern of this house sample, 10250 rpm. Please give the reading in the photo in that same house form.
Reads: 7000 rpm
